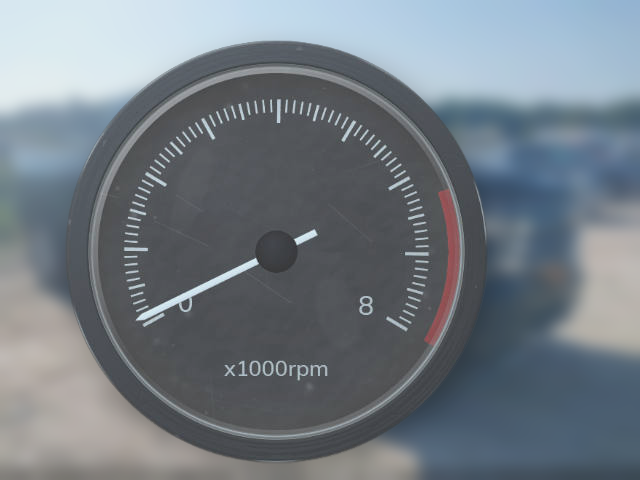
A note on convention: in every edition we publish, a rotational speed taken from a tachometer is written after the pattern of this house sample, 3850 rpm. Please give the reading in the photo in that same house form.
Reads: 100 rpm
